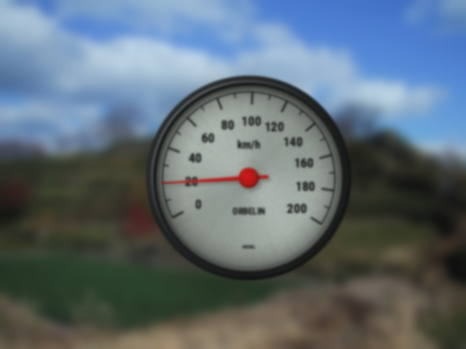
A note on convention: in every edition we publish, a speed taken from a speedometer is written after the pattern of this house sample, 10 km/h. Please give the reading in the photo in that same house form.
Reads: 20 km/h
